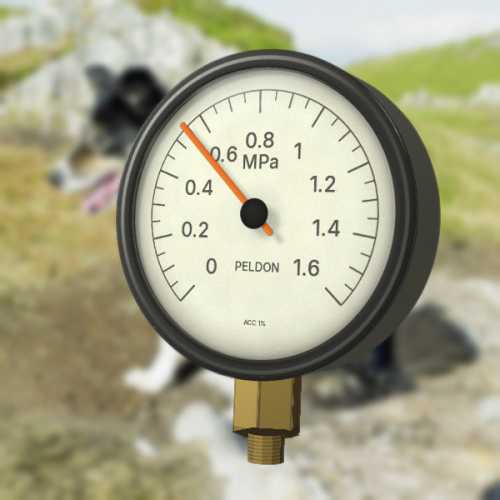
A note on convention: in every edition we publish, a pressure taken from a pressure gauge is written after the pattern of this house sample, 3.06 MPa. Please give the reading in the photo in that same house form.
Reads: 0.55 MPa
